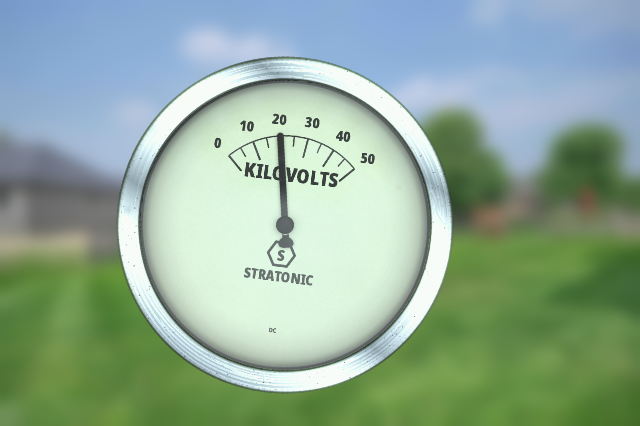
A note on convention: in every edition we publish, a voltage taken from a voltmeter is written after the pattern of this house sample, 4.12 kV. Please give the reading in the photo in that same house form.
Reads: 20 kV
